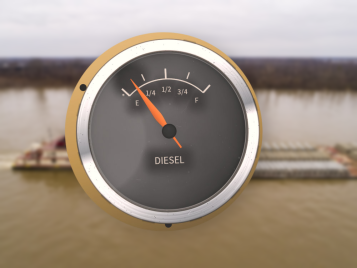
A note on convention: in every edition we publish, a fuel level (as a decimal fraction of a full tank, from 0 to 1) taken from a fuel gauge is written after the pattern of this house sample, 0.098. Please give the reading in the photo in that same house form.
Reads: 0.125
